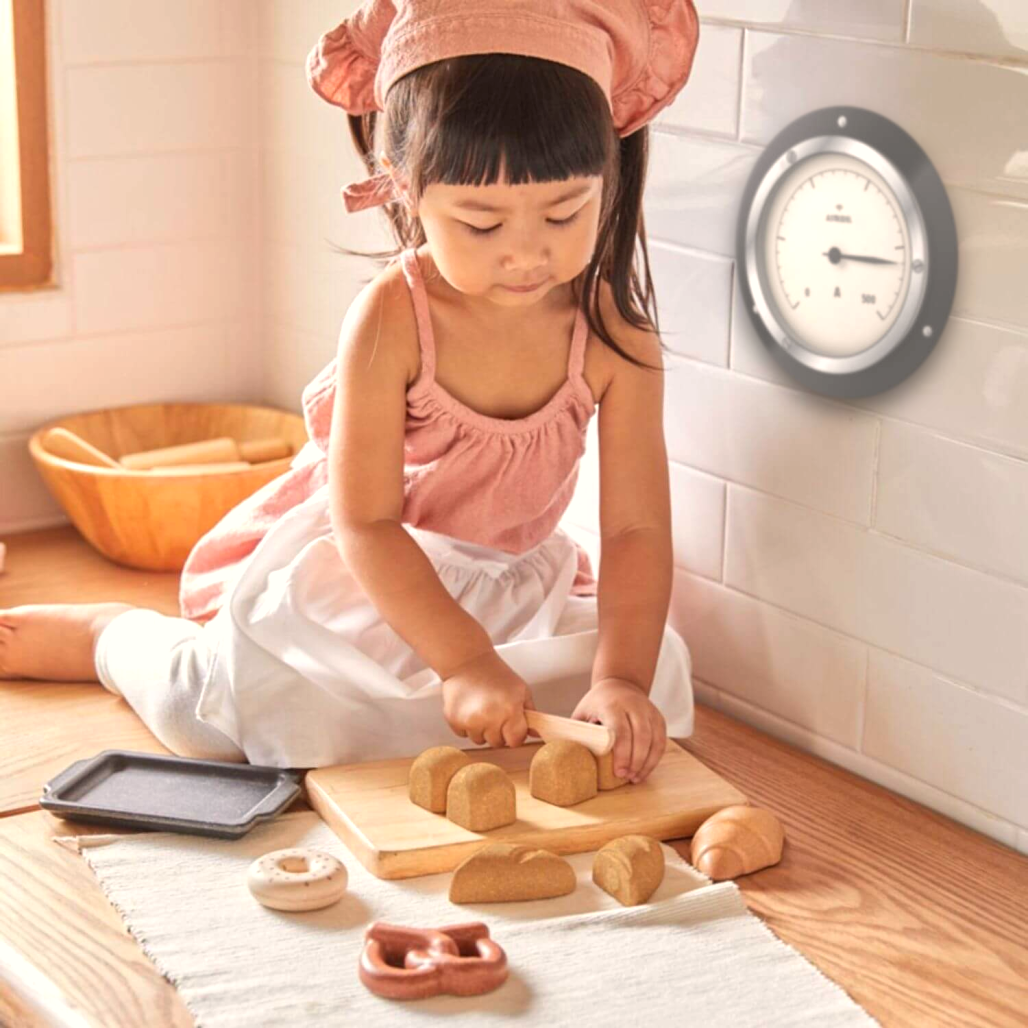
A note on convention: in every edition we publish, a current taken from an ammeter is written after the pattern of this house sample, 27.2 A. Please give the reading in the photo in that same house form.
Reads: 420 A
